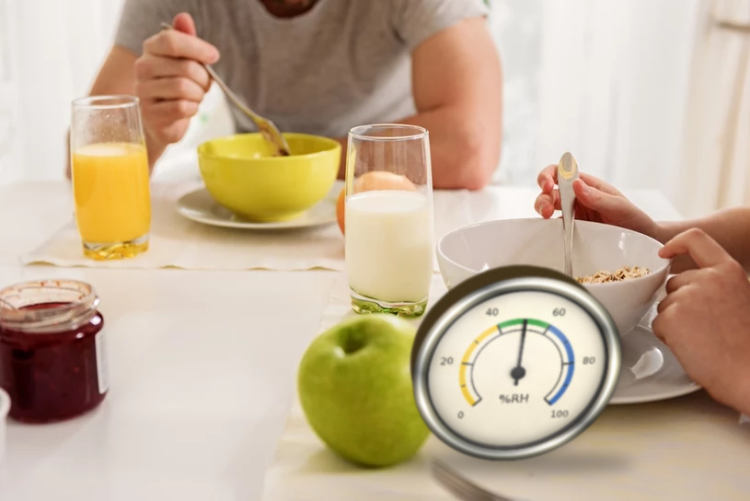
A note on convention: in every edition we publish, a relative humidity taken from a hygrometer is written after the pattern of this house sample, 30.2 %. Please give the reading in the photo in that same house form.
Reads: 50 %
